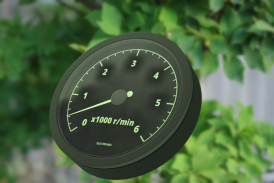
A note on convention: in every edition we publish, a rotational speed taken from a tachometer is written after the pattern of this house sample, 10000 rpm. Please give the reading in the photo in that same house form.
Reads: 400 rpm
